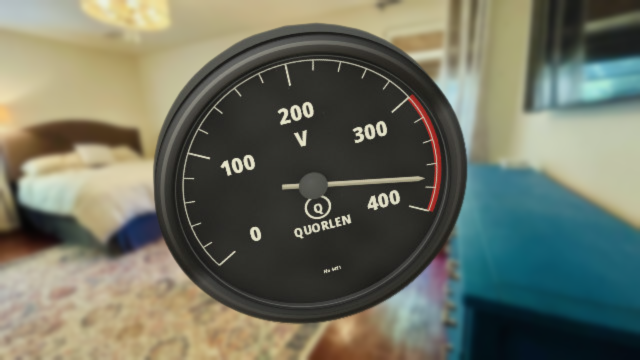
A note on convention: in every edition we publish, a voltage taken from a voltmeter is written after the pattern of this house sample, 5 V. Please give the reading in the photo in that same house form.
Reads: 370 V
